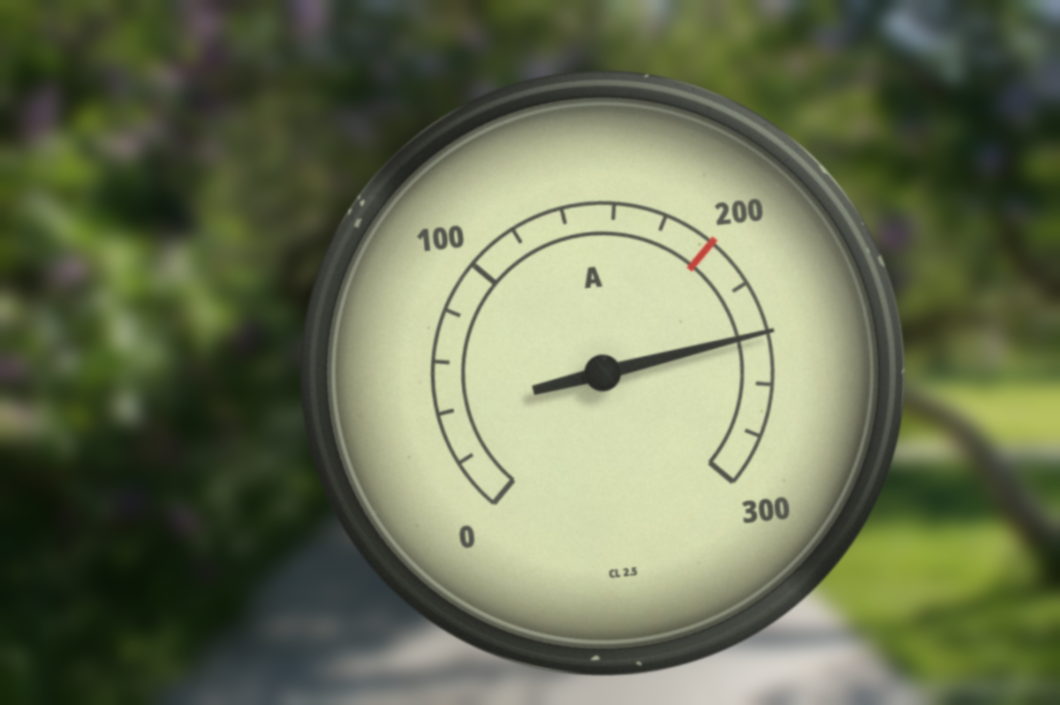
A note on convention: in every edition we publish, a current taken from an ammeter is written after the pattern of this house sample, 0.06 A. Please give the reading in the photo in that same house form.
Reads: 240 A
